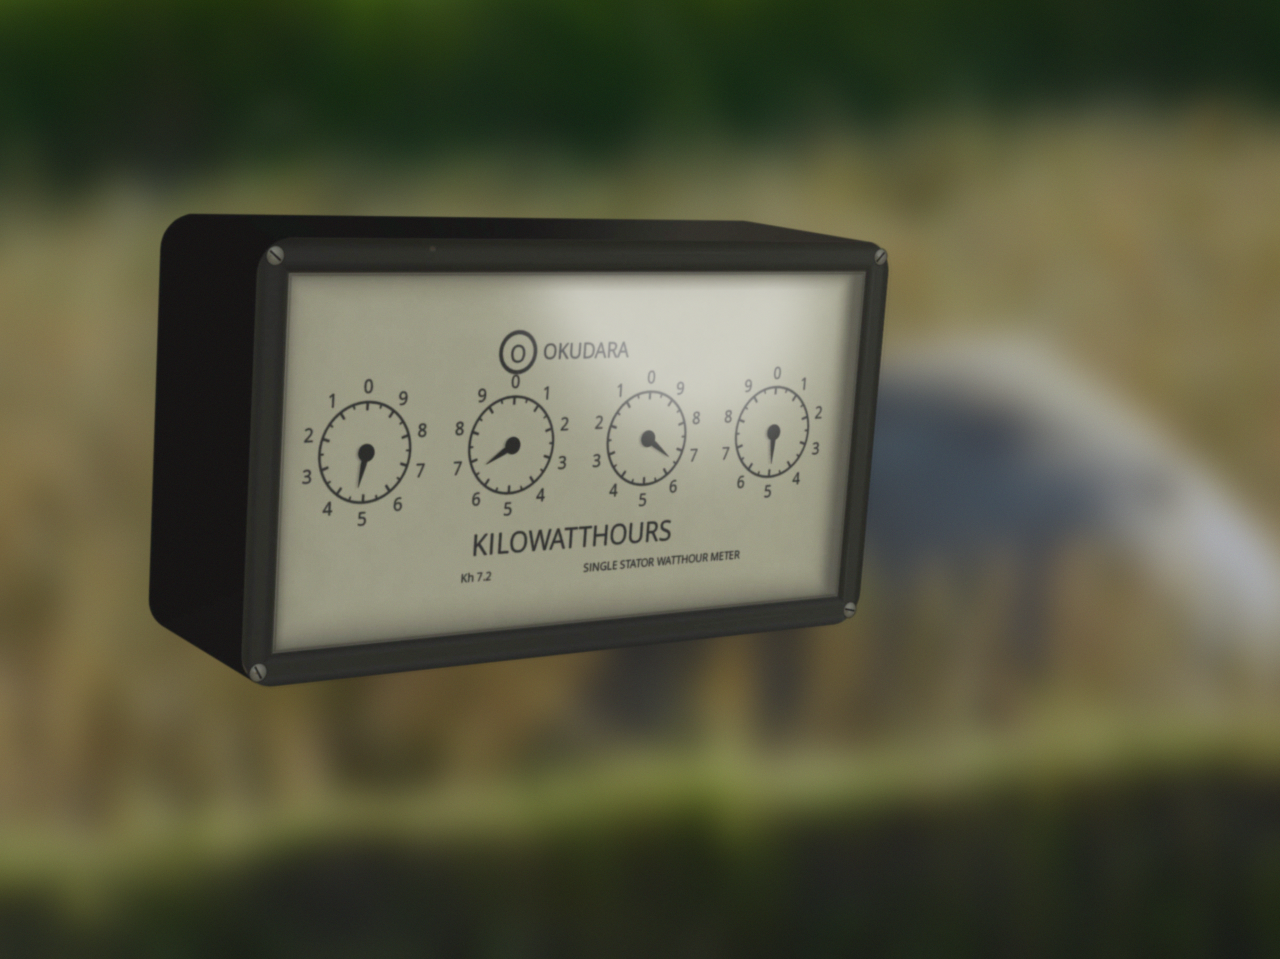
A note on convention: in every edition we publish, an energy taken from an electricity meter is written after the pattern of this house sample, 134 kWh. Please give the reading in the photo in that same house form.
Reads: 4665 kWh
